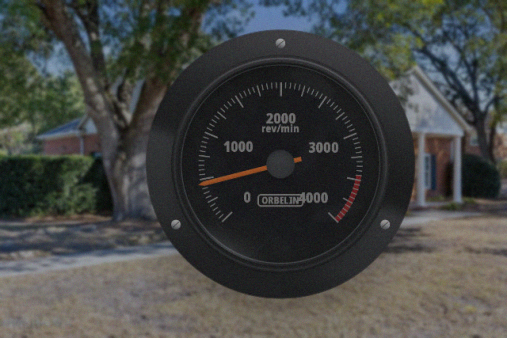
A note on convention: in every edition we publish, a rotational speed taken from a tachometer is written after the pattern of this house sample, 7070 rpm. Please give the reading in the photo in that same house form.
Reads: 450 rpm
